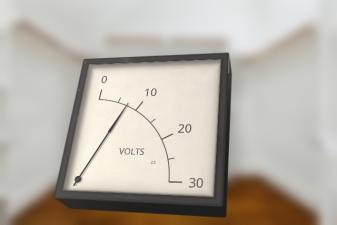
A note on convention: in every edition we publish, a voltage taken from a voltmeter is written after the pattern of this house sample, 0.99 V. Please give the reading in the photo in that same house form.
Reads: 7.5 V
